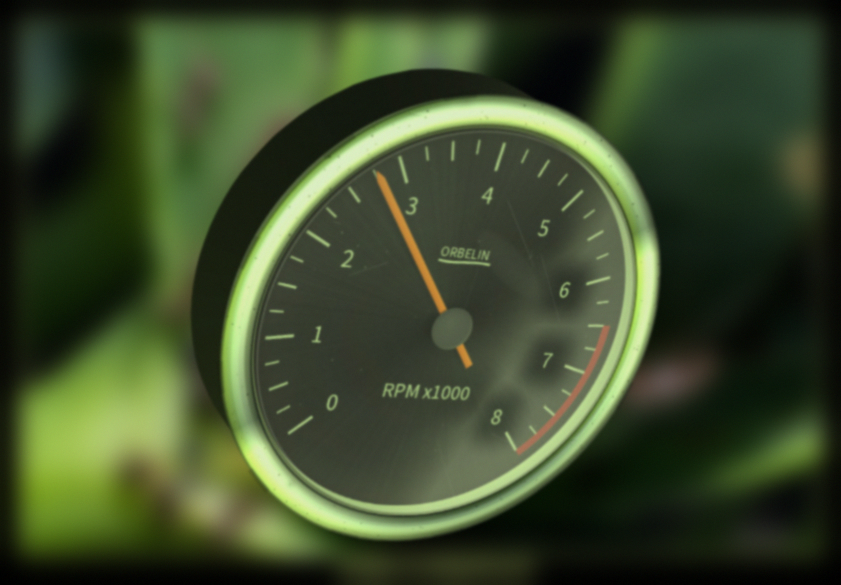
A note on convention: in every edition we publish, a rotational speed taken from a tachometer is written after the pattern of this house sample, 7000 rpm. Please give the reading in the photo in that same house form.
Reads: 2750 rpm
